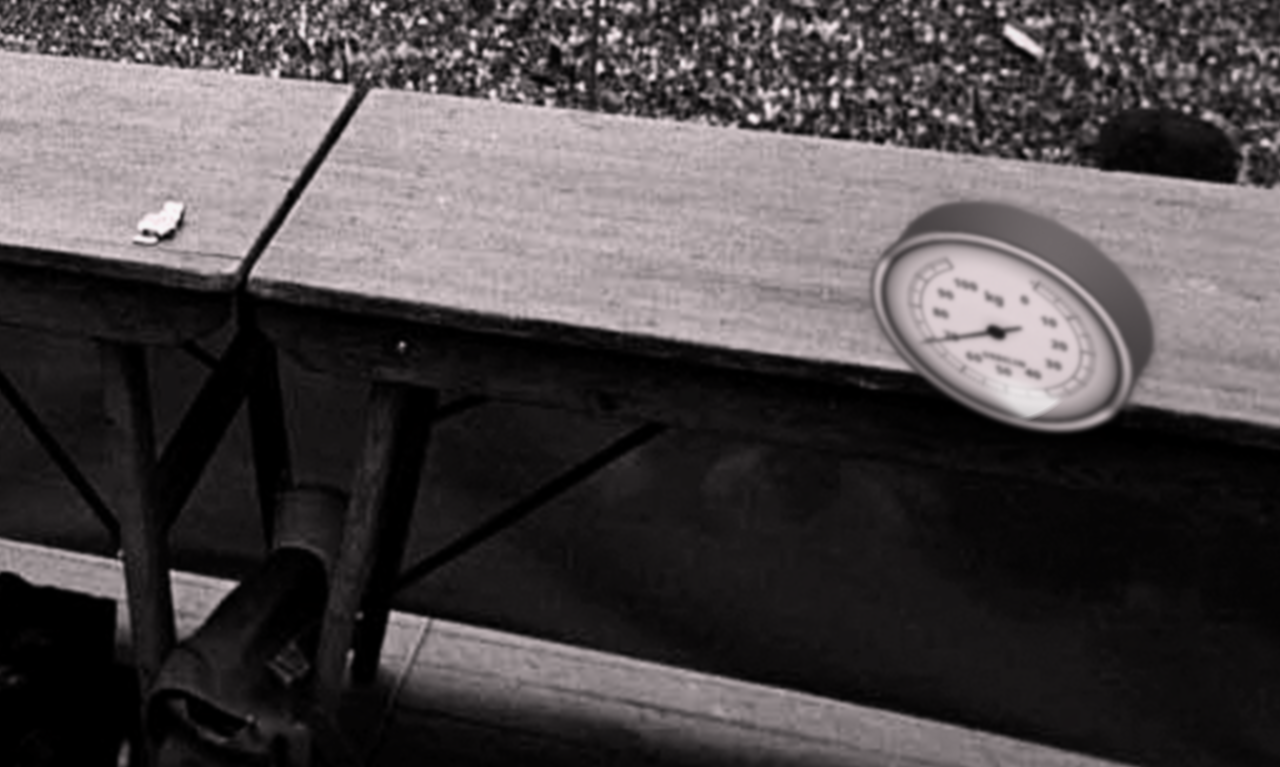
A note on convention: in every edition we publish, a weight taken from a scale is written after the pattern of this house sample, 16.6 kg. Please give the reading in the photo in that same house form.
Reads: 70 kg
